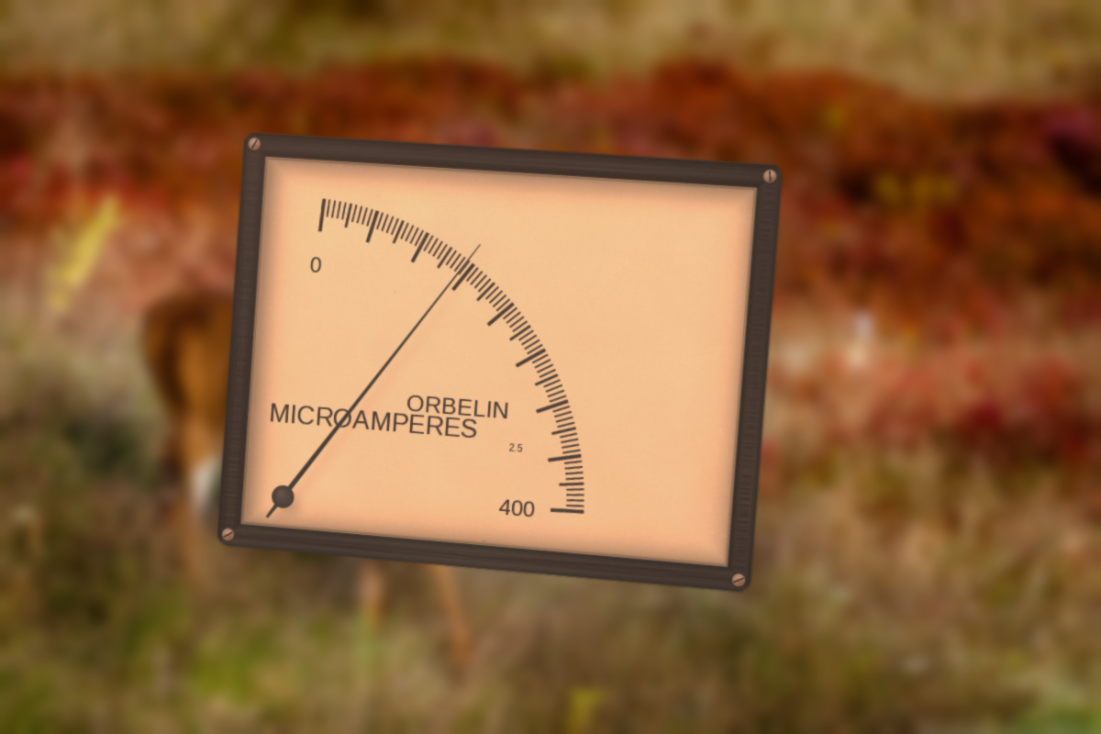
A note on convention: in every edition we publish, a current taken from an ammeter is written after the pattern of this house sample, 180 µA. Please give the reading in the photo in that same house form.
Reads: 145 µA
